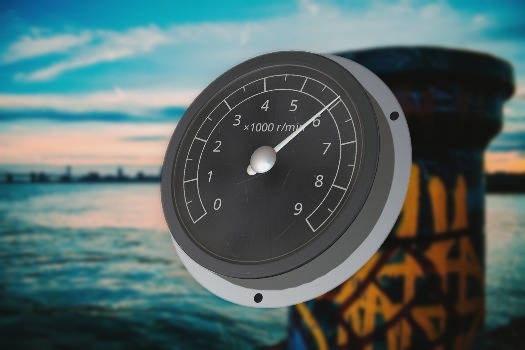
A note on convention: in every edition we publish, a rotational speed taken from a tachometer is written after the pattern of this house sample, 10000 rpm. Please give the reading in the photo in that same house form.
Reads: 6000 rpm
